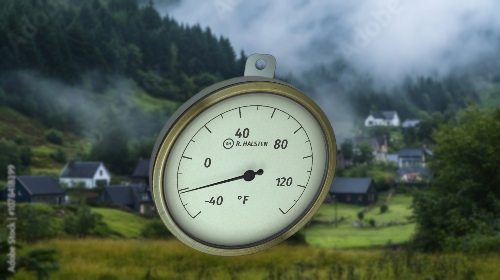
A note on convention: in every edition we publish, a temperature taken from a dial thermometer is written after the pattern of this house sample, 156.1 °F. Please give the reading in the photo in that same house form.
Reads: -20 °F
